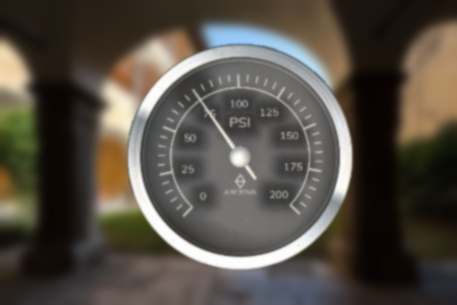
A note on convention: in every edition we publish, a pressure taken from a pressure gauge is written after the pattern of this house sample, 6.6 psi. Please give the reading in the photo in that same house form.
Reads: 75 psi
